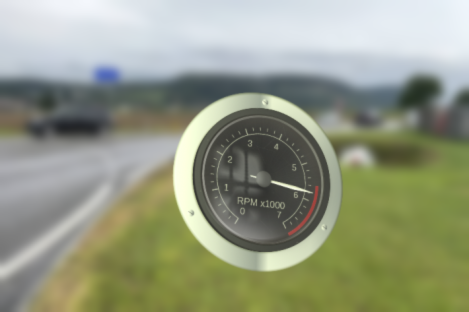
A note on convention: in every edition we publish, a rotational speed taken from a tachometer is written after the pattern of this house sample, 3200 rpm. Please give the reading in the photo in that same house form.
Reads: 5800 rpm
